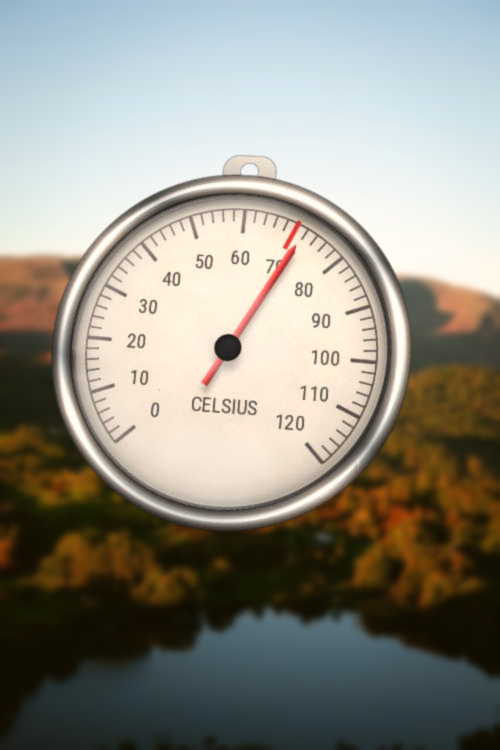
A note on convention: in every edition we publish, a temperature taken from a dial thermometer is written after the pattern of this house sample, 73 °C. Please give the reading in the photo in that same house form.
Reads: 72 °C
